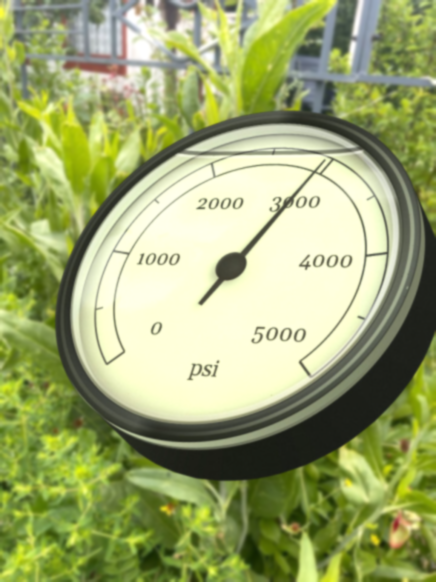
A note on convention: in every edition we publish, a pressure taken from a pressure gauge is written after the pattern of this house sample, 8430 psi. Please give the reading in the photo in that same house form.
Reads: 3000 psi
